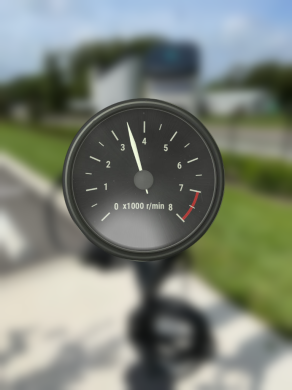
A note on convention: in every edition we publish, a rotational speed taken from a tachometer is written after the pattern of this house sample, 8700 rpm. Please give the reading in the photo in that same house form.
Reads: 3500 rpm
